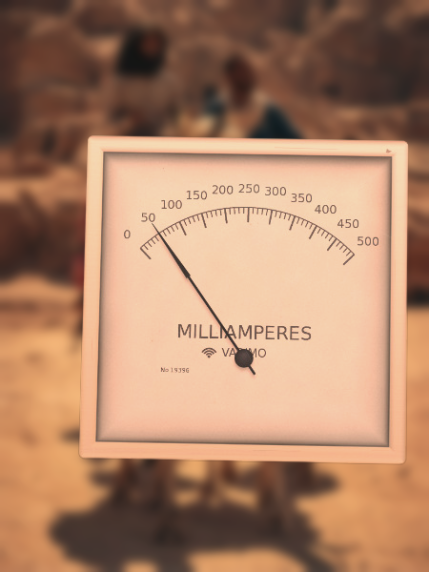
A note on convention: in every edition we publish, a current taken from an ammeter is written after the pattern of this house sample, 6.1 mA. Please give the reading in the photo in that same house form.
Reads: 50 mA
